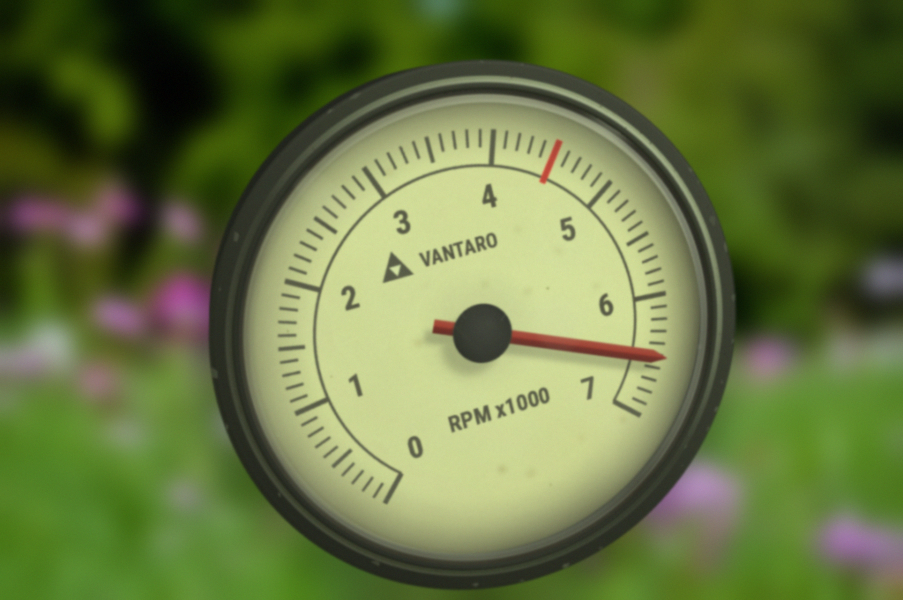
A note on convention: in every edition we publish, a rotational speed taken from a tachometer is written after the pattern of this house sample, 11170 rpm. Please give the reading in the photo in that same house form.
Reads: 6500 rpm
